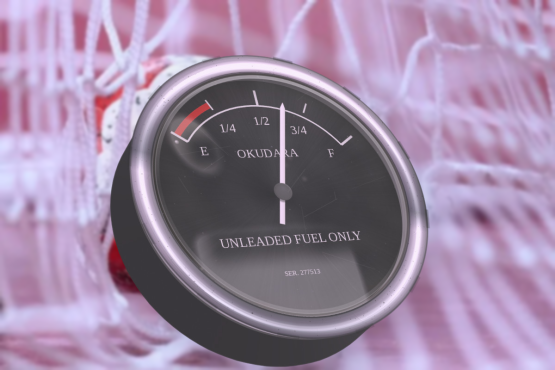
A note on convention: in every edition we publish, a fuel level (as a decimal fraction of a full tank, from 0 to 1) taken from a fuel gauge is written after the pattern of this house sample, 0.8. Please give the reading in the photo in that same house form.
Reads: 0.625
